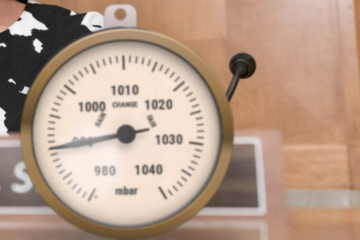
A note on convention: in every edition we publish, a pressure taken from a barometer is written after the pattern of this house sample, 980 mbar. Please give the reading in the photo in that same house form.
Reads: 990 mbar
